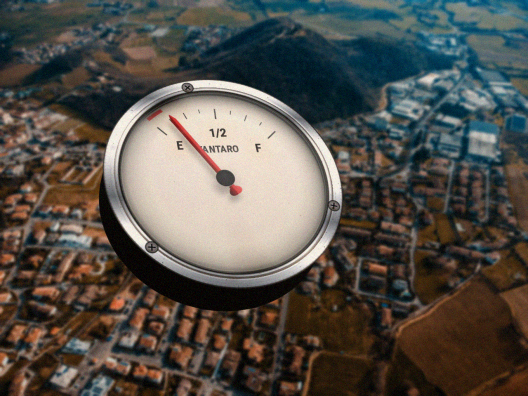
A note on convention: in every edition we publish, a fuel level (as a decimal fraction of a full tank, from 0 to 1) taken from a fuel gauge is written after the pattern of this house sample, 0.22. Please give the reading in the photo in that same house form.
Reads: 0.125
